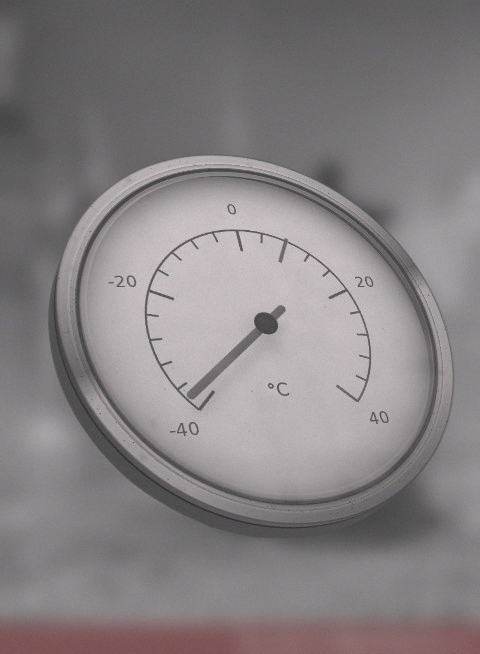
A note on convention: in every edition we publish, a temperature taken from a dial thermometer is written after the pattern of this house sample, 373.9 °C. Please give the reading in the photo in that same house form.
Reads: -38 °C
